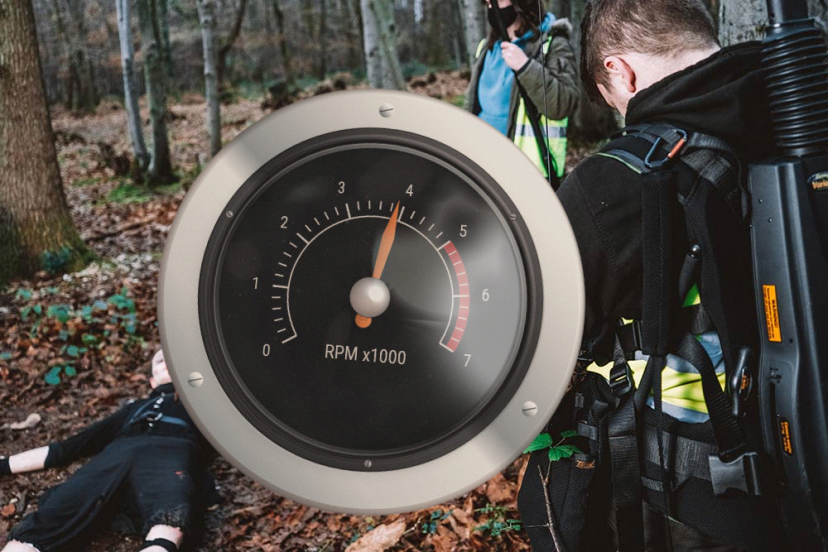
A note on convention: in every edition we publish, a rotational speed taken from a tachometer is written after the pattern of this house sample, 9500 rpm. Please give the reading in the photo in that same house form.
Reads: 3900 rpm
